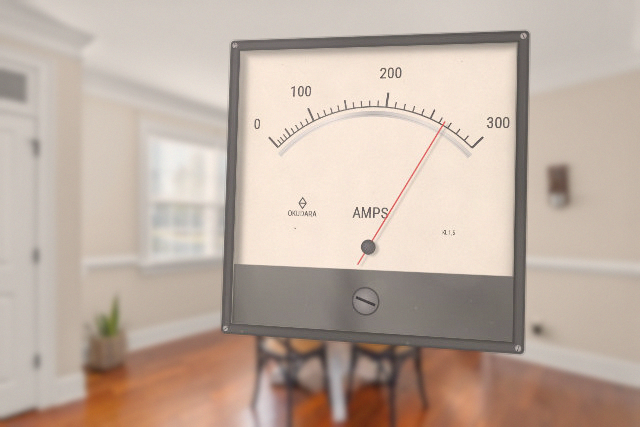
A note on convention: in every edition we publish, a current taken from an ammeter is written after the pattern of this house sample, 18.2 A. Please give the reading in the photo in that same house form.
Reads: 265 A
